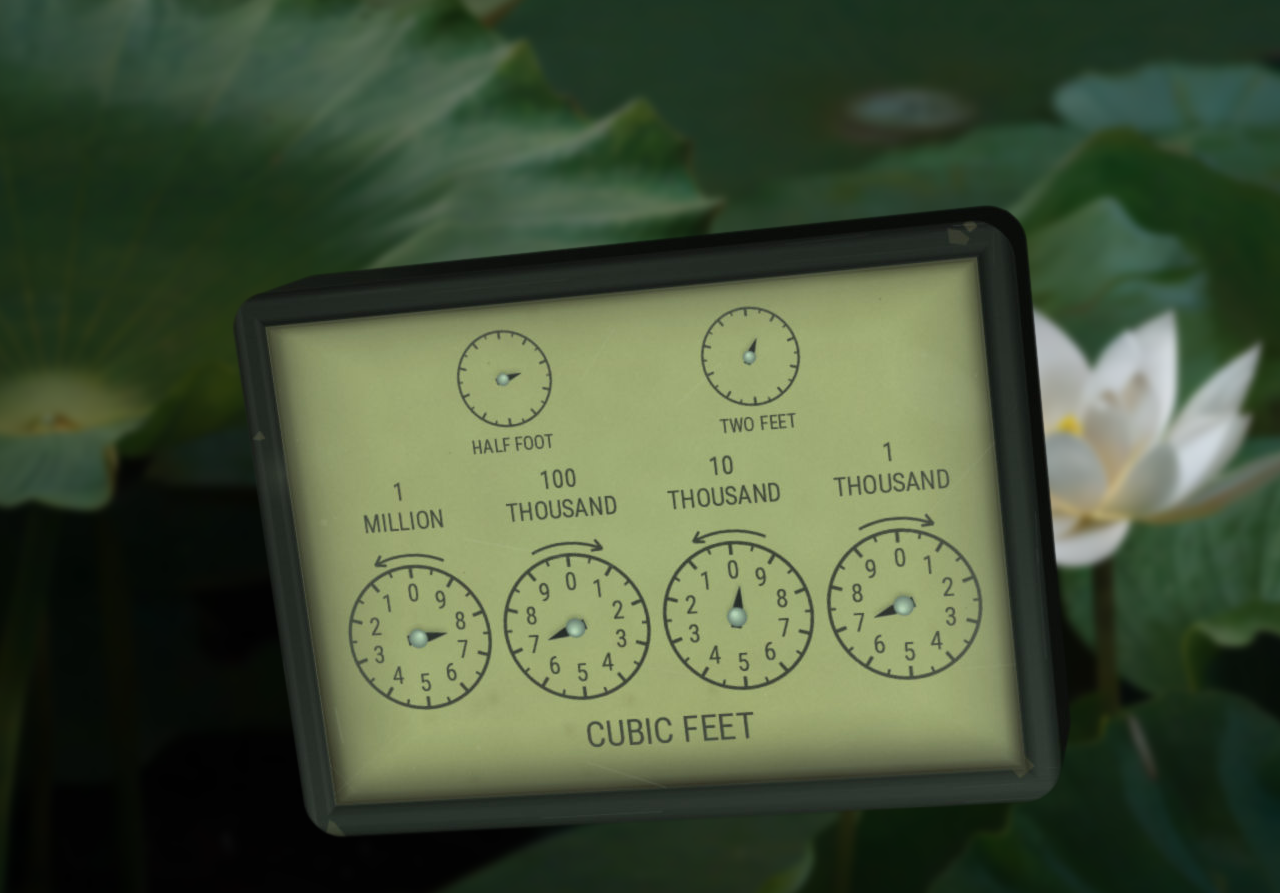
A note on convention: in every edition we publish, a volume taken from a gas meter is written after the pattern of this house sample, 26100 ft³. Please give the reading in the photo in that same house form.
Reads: 769700 ft³
